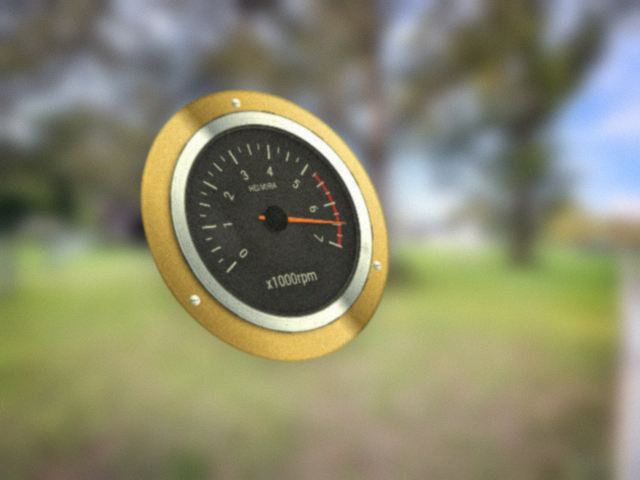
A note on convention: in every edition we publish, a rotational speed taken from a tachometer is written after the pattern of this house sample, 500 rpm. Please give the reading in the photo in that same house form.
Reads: 6500 rpm
